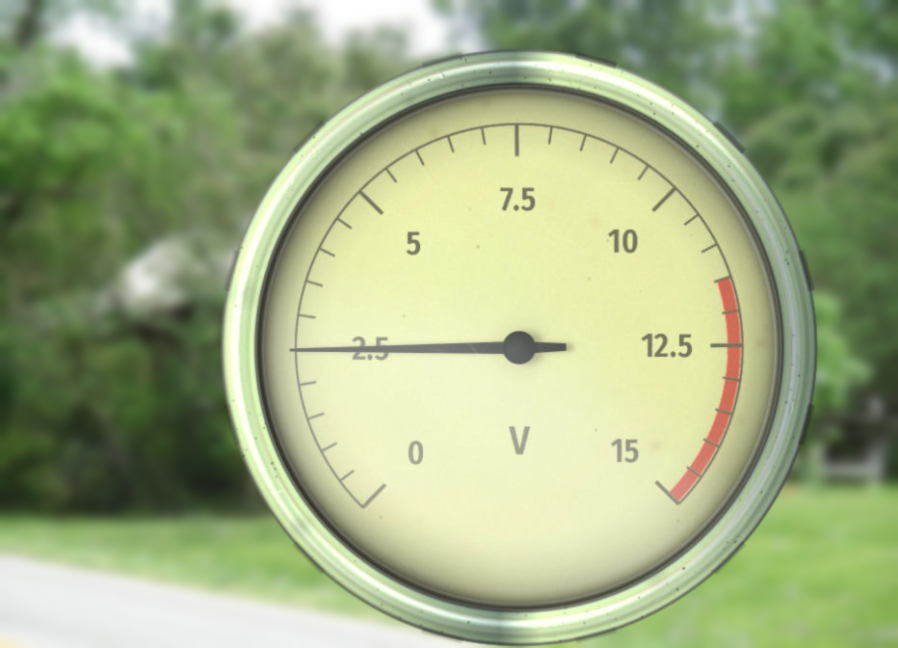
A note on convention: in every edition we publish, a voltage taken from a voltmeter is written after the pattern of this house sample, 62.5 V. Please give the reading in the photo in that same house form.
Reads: 2.5 V
